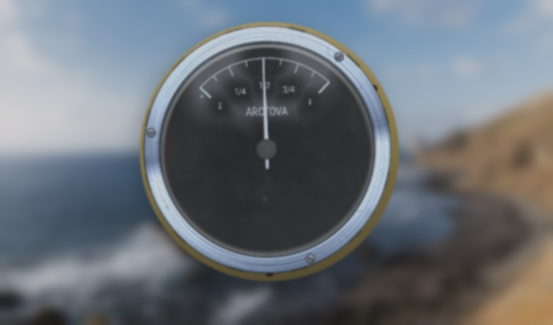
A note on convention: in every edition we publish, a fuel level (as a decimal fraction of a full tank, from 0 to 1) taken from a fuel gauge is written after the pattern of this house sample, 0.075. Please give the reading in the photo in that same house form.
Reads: 0.5
